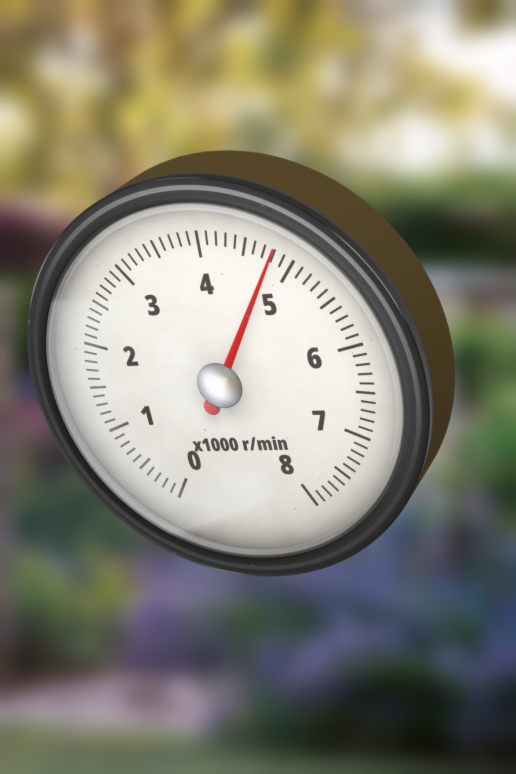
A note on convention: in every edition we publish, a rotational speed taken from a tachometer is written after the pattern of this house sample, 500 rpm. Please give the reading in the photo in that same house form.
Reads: 4800 rpm
